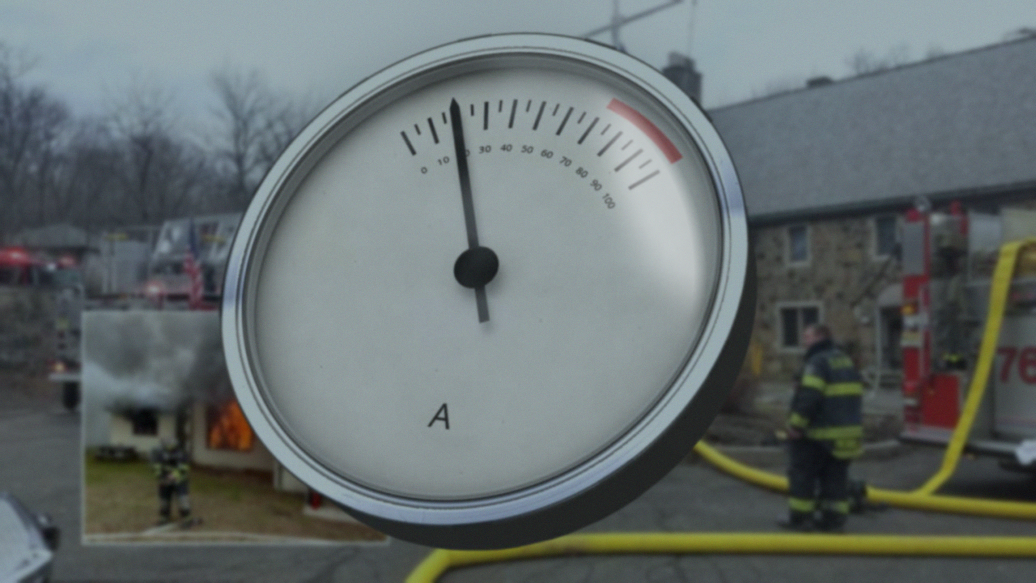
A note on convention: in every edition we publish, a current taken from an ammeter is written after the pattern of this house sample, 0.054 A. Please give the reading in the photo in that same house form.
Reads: 20 A
